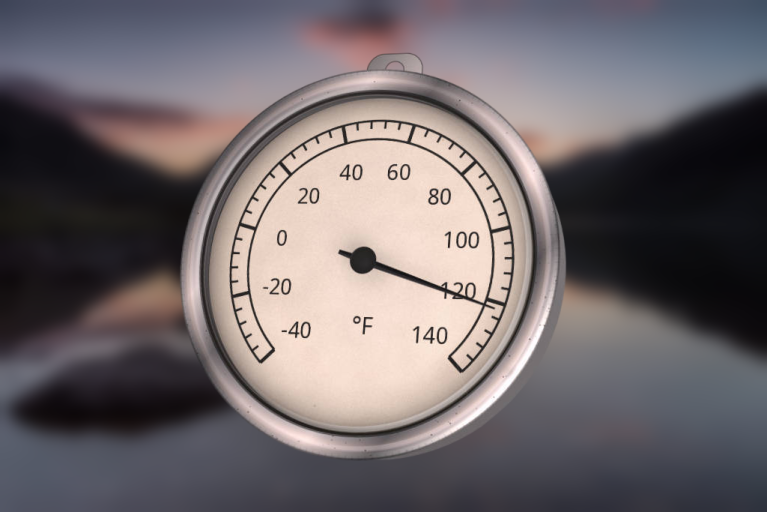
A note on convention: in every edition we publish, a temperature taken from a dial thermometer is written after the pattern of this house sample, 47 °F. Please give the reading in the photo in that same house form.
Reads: 122 °F
